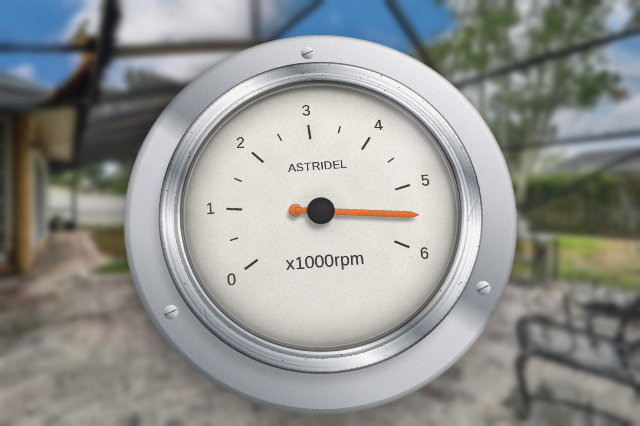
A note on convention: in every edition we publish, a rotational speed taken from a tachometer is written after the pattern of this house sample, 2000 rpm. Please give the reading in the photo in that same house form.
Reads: 5500 rpm
